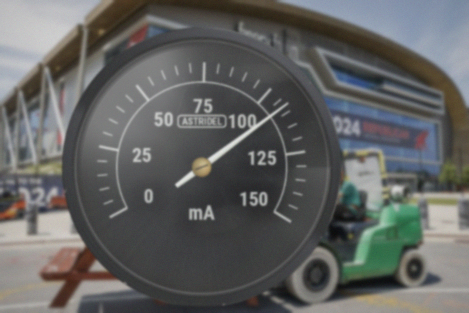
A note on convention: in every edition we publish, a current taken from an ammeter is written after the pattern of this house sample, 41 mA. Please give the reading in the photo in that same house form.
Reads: 107.5 mA
